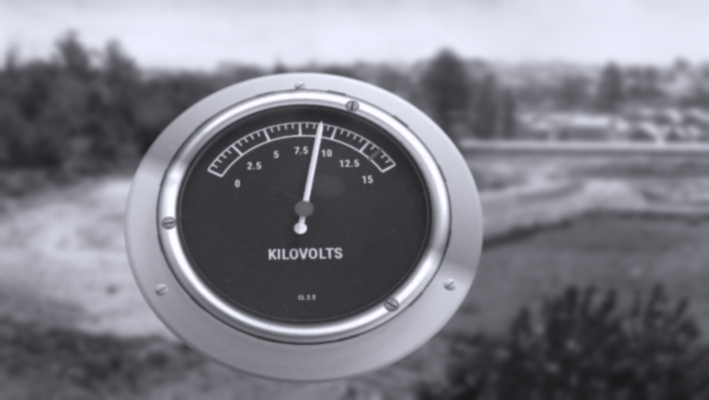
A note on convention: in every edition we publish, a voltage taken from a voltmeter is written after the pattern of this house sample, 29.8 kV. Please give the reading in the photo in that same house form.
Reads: 9 kV
